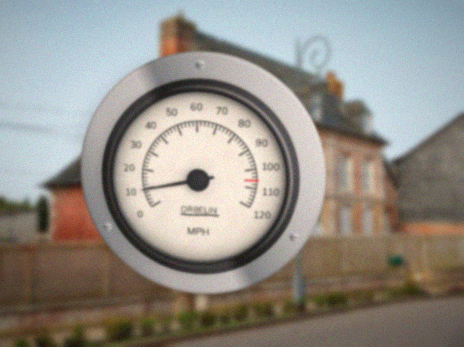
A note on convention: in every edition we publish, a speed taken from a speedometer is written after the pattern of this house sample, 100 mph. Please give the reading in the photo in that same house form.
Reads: 10 mph
